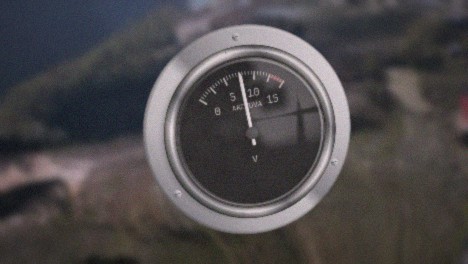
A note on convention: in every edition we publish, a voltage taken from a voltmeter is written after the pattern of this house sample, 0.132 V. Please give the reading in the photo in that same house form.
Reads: 7.5 V
